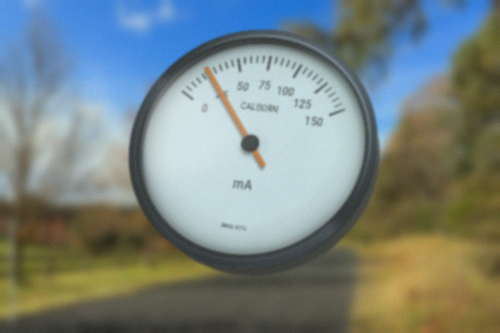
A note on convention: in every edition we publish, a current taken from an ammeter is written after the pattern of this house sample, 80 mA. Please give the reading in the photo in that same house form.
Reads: 25 mA
